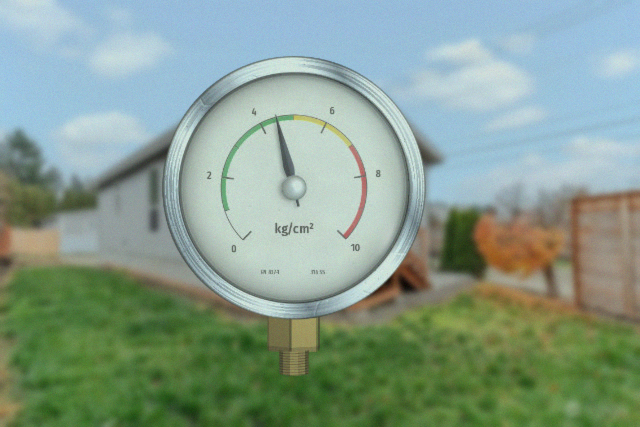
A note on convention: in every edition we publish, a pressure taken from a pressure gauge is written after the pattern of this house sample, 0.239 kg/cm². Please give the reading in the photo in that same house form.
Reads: 4.5 kg/cm²
